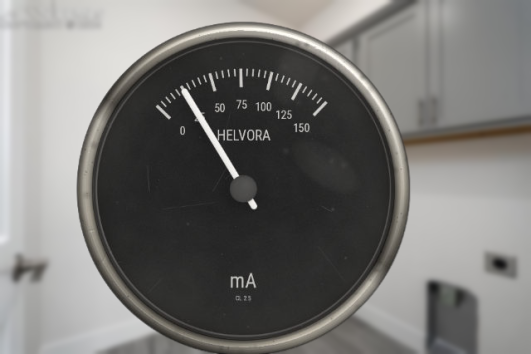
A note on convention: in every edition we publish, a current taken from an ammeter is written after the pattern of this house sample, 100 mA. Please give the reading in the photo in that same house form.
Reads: 25 mA
